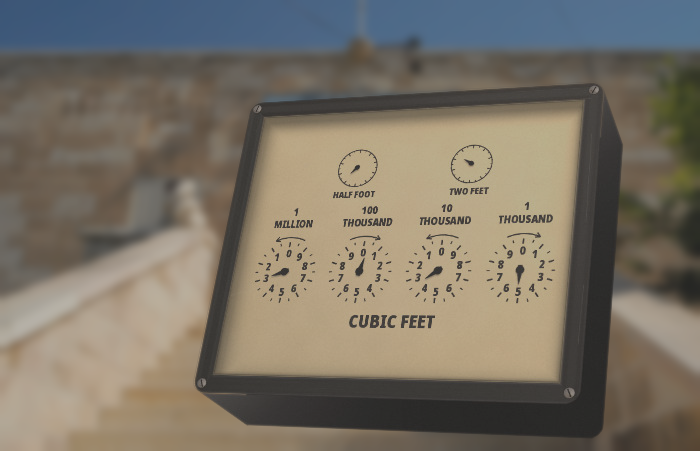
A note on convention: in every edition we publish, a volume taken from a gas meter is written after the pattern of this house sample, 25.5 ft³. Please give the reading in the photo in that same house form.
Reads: 303500 ft³
